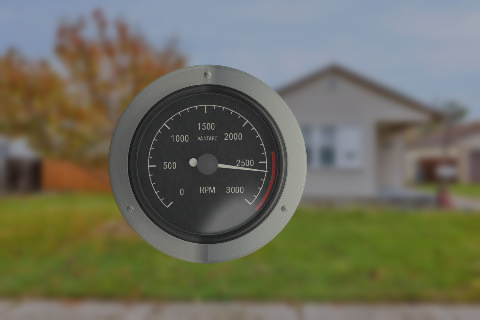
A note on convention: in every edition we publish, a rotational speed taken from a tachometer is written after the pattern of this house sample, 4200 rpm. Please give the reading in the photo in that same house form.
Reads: 2600 rpm
